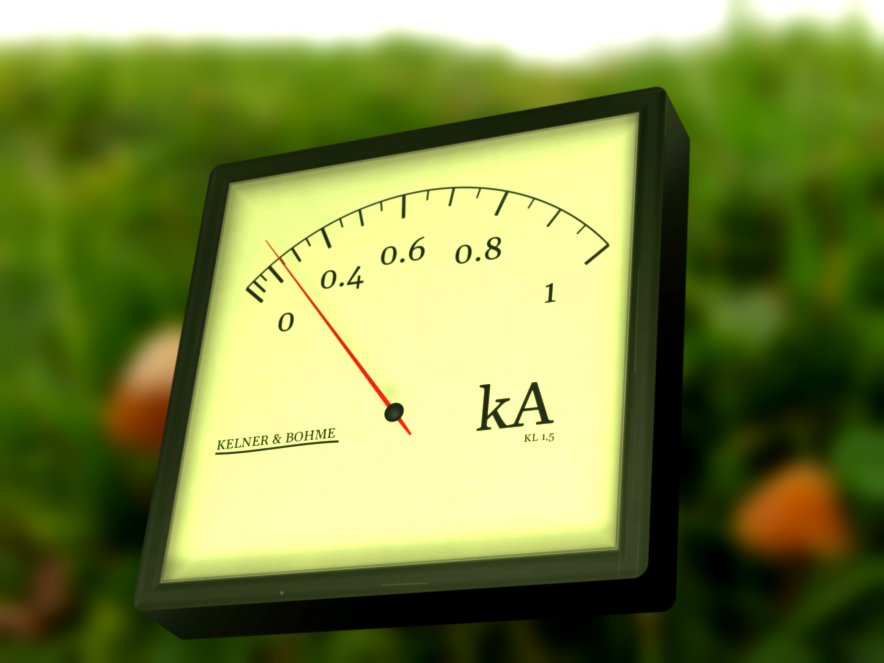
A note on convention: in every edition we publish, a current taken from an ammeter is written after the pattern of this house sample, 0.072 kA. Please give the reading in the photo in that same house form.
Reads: 0.25 kA
